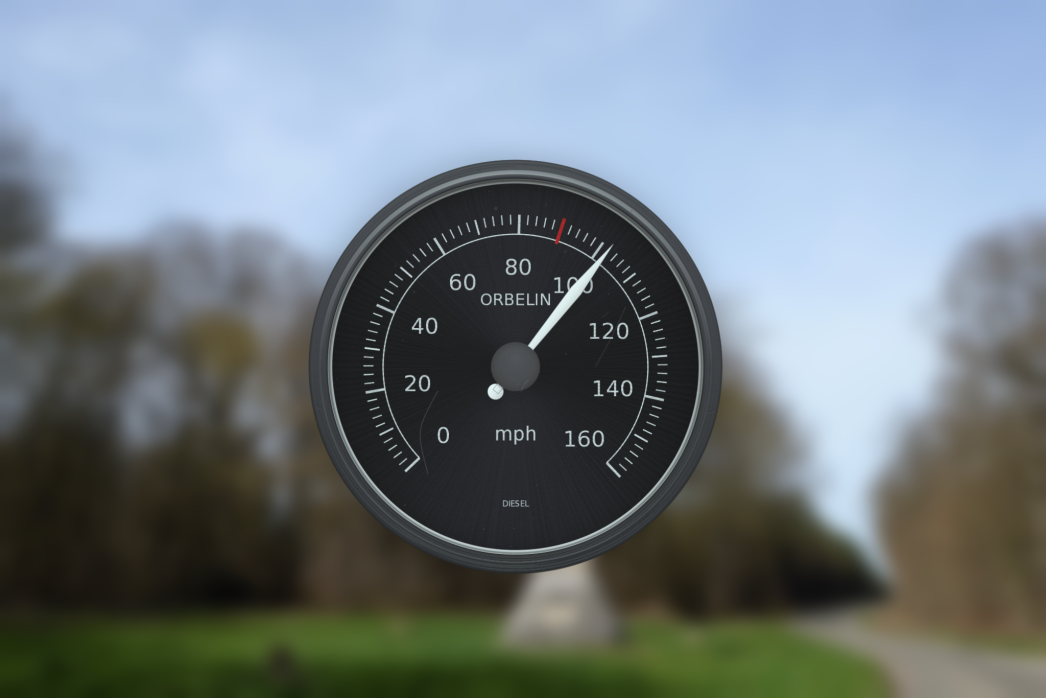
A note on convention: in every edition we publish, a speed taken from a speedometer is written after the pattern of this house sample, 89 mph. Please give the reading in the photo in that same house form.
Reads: 102 mph
